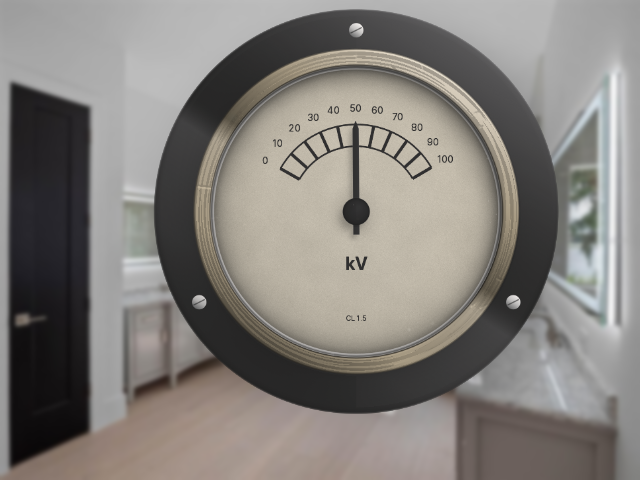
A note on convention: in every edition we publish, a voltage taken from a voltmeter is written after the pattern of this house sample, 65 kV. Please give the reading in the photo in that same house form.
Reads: 50 kV
